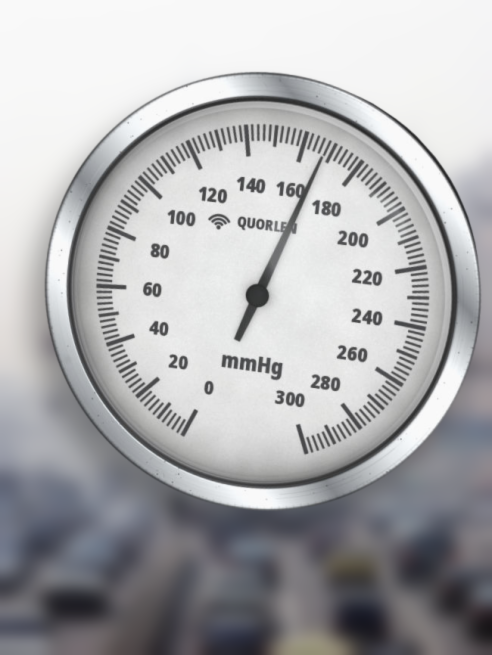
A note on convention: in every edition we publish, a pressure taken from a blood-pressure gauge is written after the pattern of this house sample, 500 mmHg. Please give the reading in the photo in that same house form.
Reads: 168 mmHg
